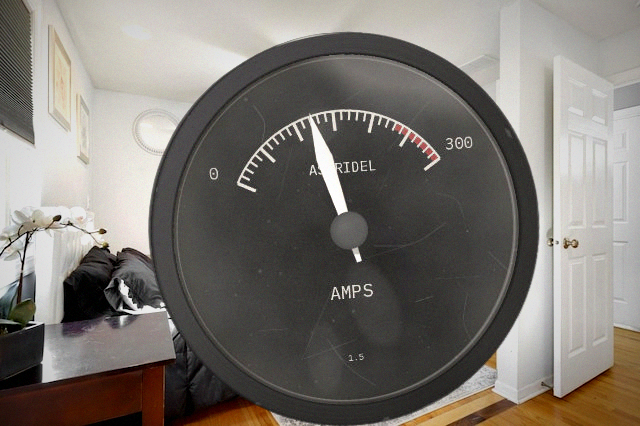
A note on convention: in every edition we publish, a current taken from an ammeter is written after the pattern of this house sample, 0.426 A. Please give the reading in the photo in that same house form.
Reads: 120 A
